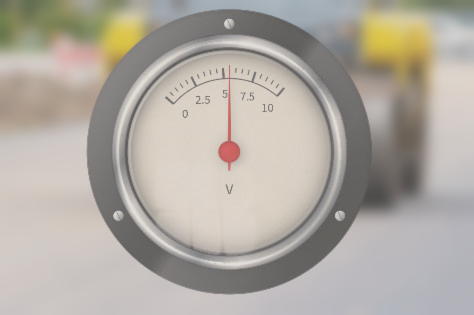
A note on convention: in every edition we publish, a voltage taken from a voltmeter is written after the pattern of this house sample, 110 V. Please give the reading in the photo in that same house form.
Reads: 5.5 V
